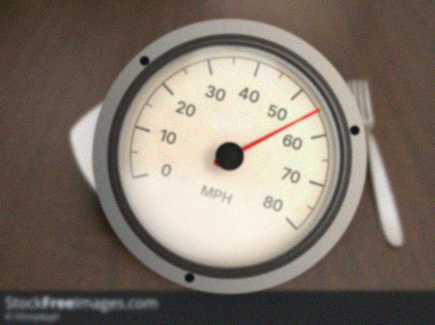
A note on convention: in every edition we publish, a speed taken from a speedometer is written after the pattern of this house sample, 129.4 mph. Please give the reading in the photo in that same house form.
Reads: 55 mph
